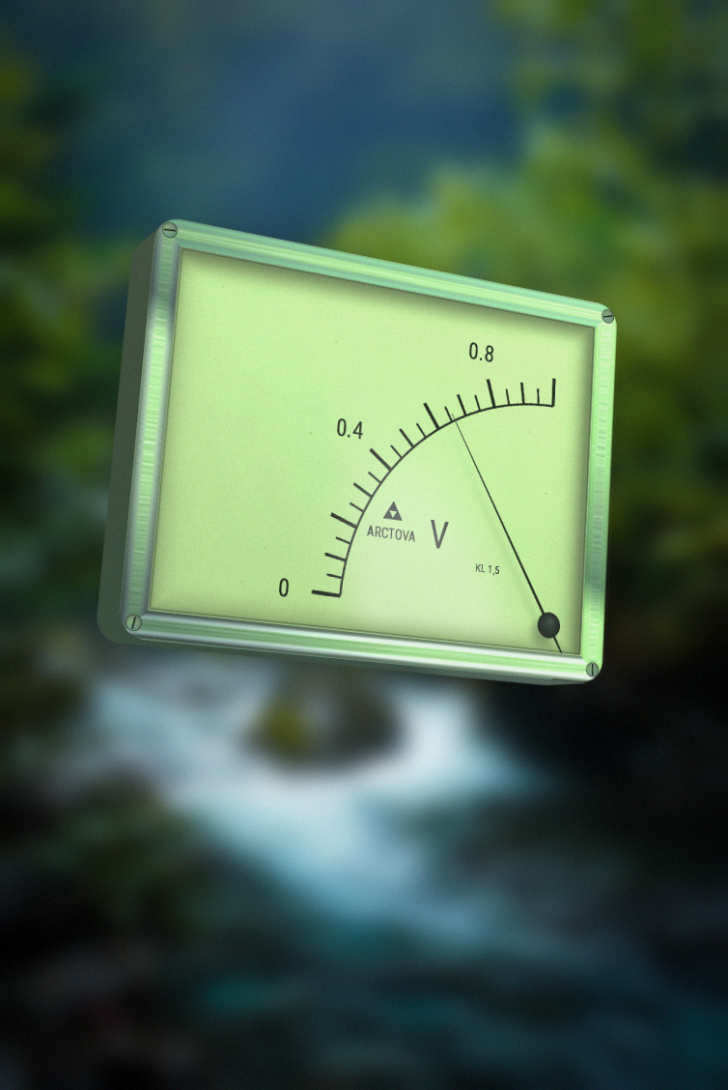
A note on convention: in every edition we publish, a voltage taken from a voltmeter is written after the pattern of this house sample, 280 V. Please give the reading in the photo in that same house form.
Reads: 0.65 V
